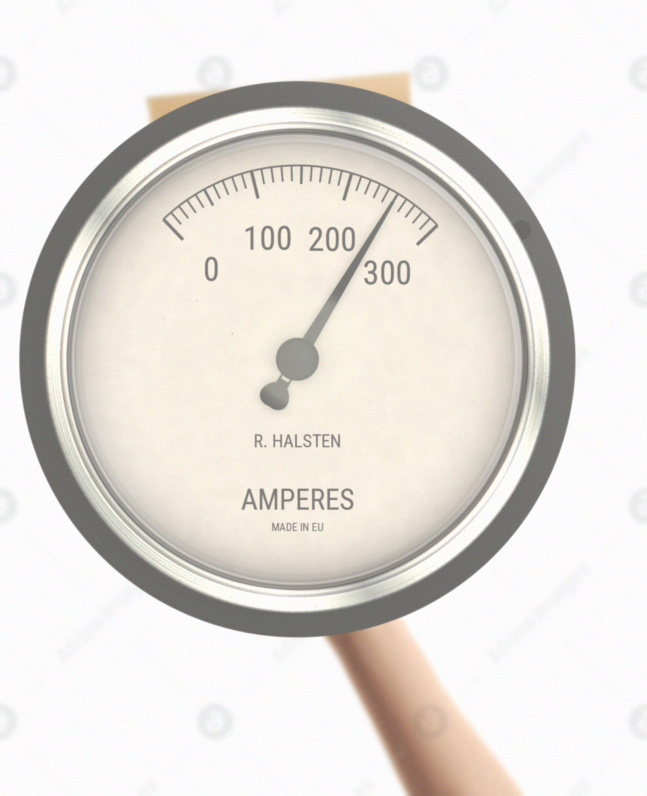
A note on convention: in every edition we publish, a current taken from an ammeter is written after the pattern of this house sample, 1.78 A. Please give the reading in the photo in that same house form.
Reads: 250 A
